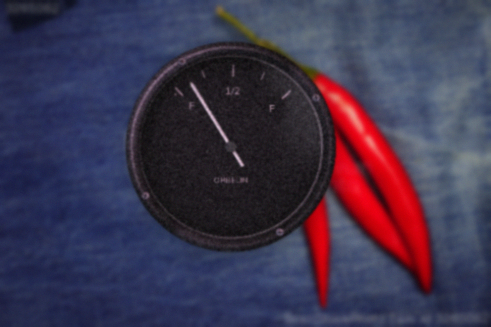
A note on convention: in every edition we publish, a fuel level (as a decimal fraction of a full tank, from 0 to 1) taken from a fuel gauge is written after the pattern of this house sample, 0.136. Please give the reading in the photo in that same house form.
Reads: 0.125
